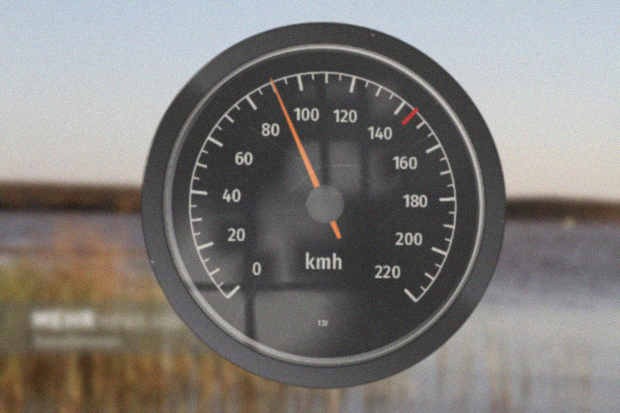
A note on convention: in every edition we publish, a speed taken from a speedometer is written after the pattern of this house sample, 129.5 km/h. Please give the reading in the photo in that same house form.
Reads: 90 km/h
